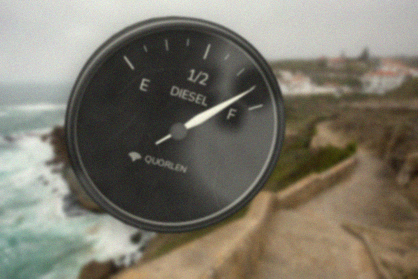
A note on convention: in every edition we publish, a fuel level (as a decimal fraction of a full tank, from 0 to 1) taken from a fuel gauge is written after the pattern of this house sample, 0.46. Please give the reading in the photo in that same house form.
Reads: 0.875
